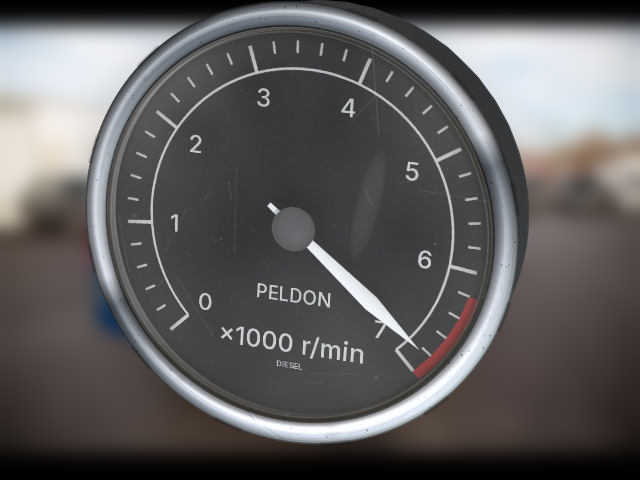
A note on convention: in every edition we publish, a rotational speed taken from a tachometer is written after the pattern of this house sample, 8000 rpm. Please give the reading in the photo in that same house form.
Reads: 6800 rpm
